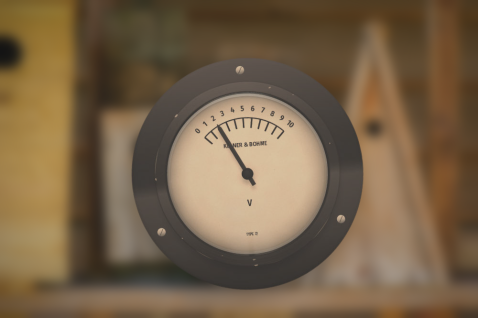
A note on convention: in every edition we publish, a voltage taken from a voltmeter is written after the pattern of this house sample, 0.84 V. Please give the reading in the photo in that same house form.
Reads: 2 V
